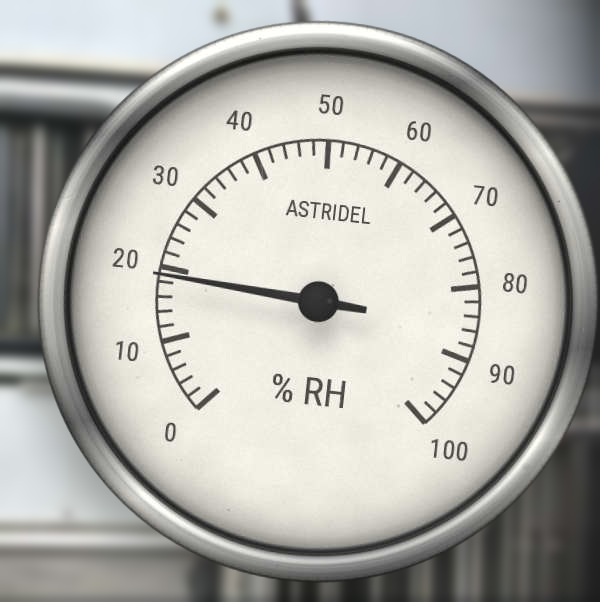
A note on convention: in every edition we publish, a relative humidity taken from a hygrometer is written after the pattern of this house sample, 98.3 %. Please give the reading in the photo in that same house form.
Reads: 19 %
